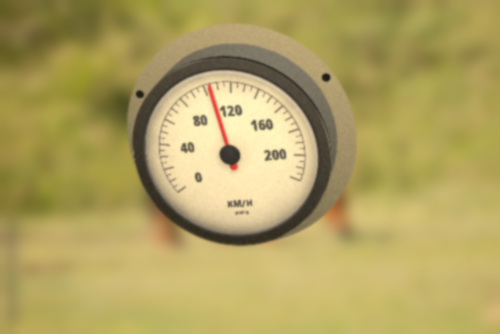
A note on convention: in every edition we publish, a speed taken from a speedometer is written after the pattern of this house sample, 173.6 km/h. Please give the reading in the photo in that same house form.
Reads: 105 km/h
